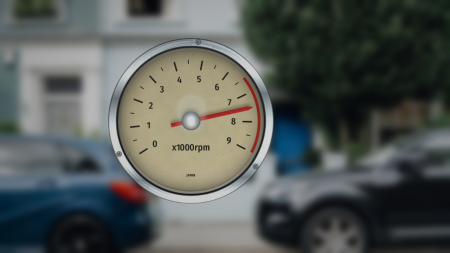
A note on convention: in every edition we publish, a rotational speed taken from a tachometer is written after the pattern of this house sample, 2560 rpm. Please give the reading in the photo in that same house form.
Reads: 7500 rpm
